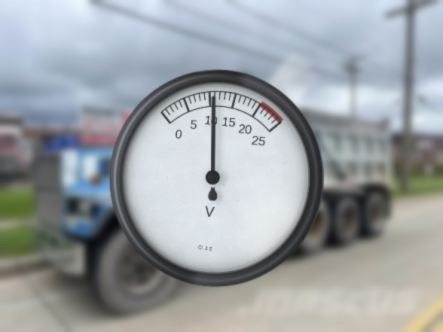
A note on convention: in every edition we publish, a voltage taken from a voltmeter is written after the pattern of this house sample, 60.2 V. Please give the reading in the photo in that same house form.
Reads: 11 V
